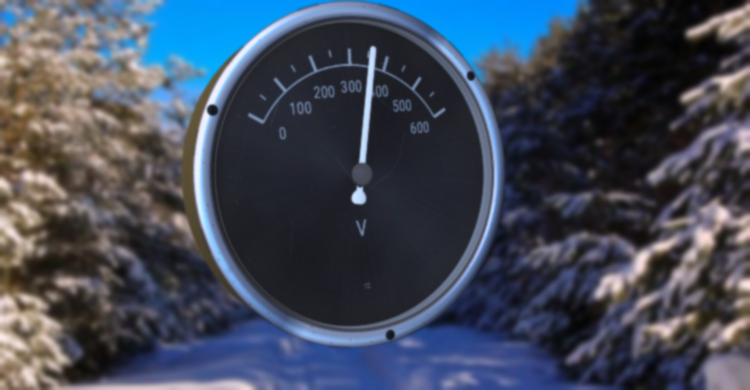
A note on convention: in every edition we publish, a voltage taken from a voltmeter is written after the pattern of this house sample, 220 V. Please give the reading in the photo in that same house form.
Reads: 350 V
